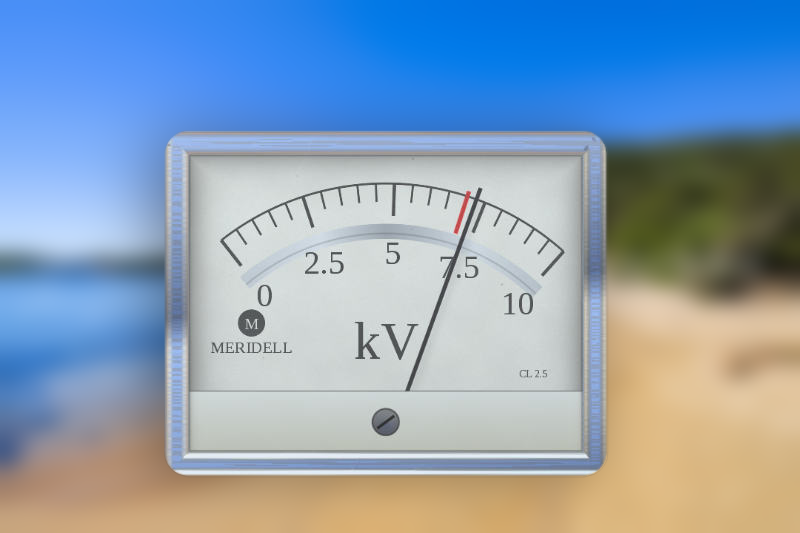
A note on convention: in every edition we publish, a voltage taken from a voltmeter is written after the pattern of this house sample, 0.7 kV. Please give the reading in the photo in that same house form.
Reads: 7.25 kV
